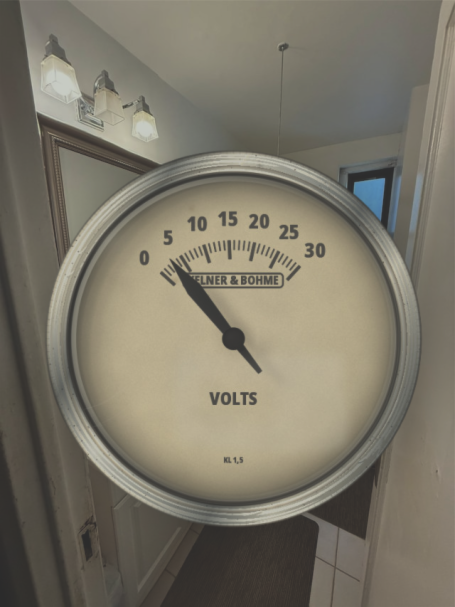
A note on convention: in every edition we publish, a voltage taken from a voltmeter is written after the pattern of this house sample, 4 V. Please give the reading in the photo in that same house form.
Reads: 3 V
